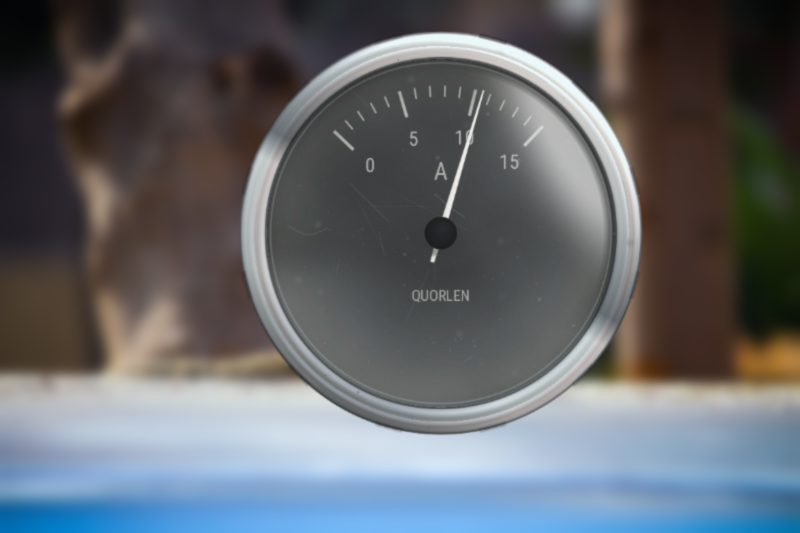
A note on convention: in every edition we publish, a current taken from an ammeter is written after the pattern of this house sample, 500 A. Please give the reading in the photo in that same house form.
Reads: 10.5 A
